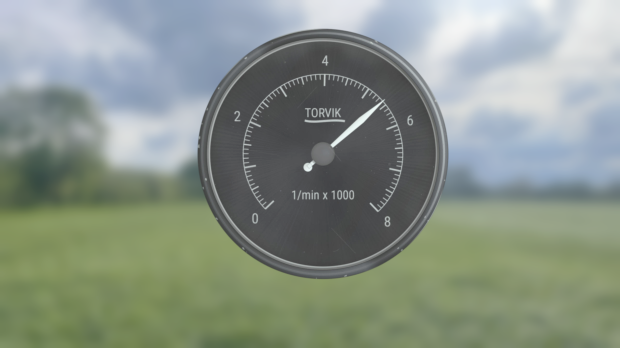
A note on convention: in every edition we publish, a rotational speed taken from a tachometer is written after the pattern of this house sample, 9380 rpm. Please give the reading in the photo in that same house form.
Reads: 5400 rpm
